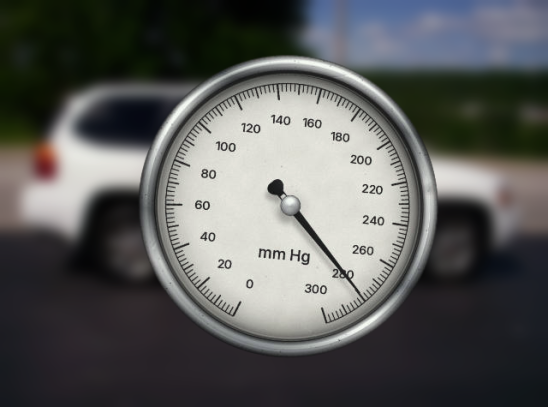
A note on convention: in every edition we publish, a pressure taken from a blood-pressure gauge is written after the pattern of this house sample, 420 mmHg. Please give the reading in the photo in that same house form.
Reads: 280 mmHg
